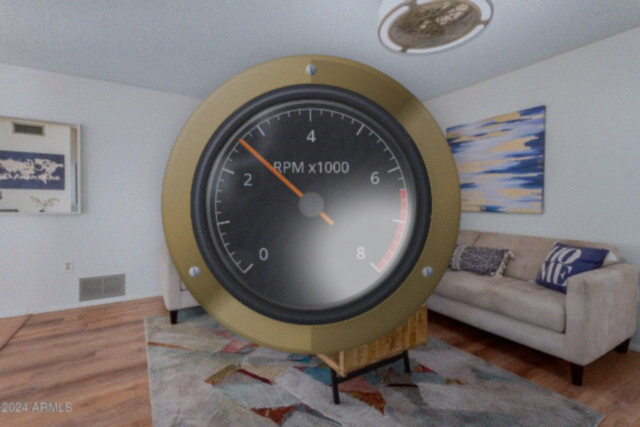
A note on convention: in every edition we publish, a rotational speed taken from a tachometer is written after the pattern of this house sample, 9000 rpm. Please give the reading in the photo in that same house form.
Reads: 2600 rpm
